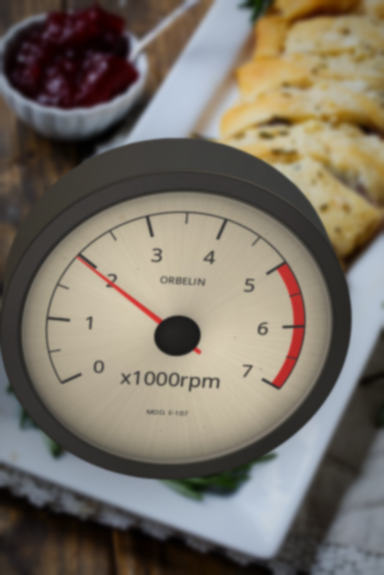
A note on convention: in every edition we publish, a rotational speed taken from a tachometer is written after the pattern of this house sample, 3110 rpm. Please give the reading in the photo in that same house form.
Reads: 2000 rpm
